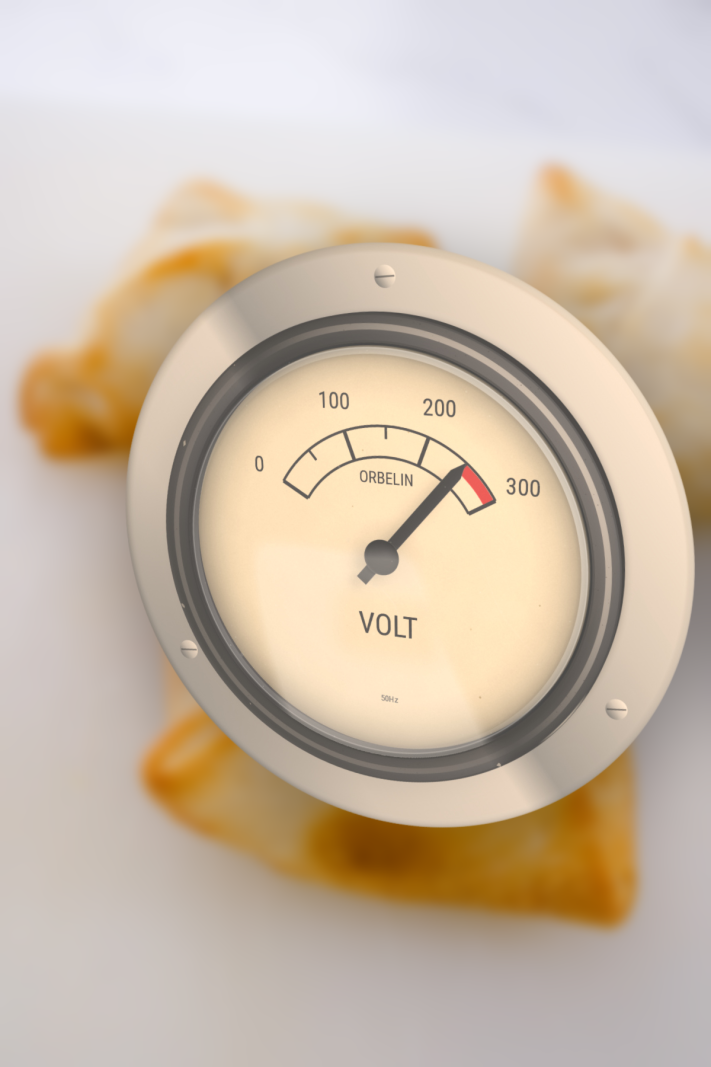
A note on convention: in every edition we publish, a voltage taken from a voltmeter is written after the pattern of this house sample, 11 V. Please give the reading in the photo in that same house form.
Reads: 250 V
